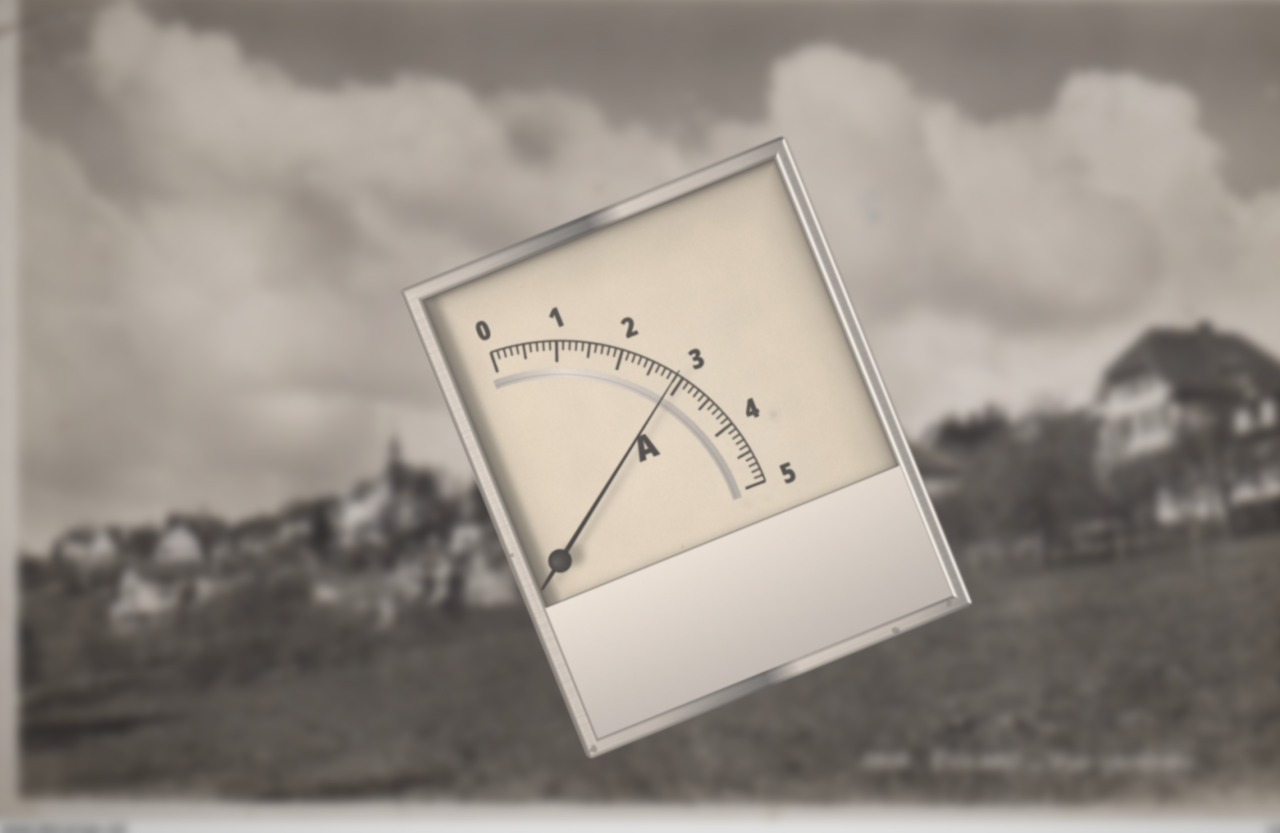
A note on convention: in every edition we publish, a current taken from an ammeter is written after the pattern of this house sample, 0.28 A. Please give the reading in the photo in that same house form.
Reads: 2.9 A
